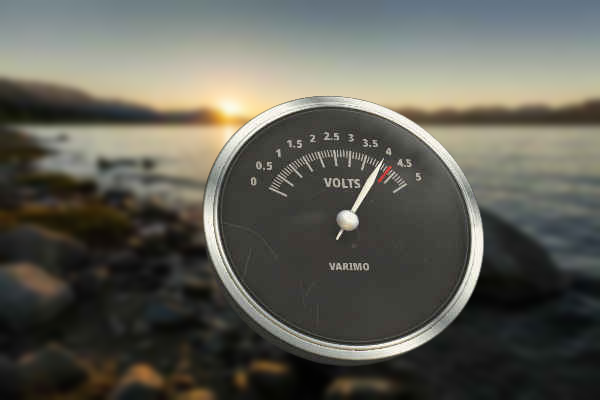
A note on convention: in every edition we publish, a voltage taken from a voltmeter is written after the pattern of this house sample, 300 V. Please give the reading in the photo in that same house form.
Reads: 4 V
